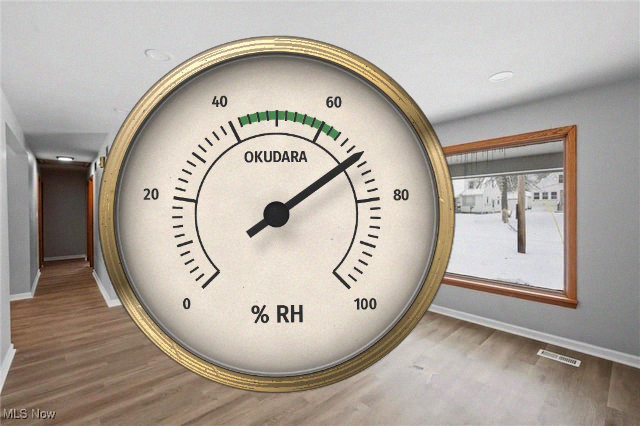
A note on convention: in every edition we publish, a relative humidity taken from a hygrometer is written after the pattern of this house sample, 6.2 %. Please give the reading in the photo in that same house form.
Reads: 70 %
